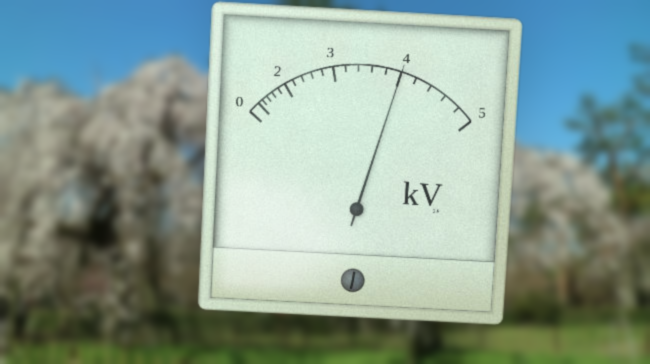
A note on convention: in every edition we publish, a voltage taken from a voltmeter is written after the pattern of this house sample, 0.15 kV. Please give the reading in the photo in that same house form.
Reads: 4 kV
